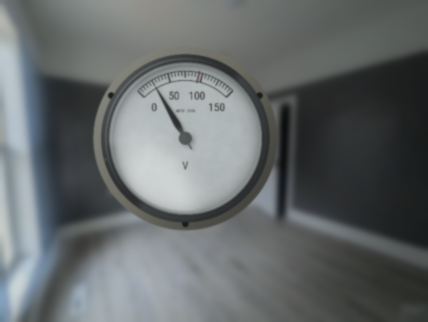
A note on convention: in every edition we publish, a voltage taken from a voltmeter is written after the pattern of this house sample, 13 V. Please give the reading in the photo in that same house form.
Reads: 25 V
